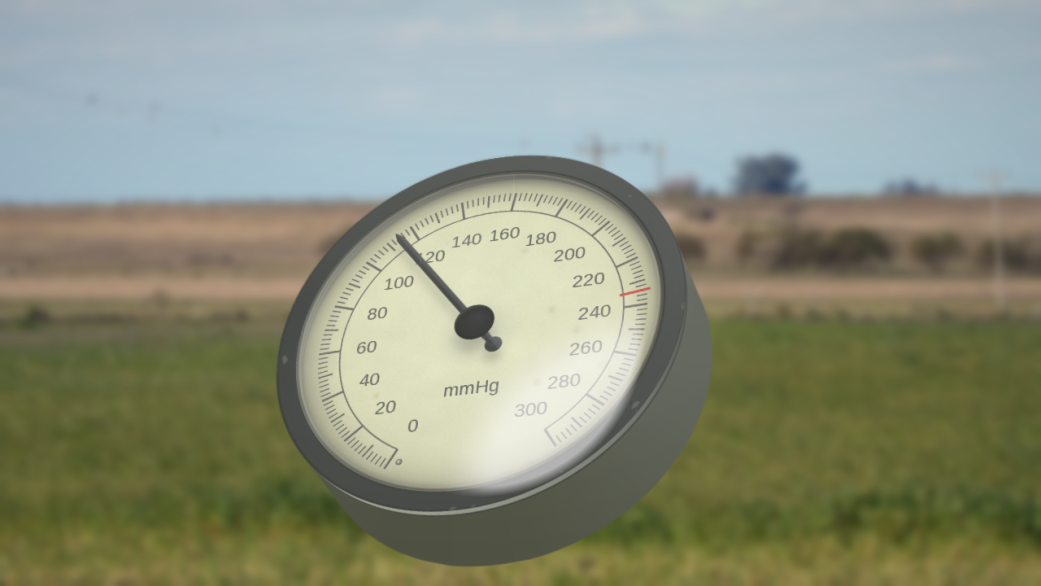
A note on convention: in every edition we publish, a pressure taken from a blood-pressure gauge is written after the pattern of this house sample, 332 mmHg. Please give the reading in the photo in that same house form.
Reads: 114 mmHg
